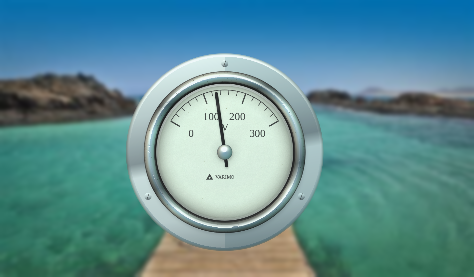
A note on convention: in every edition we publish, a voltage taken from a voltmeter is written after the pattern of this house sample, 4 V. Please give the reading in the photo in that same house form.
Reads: 130 V
